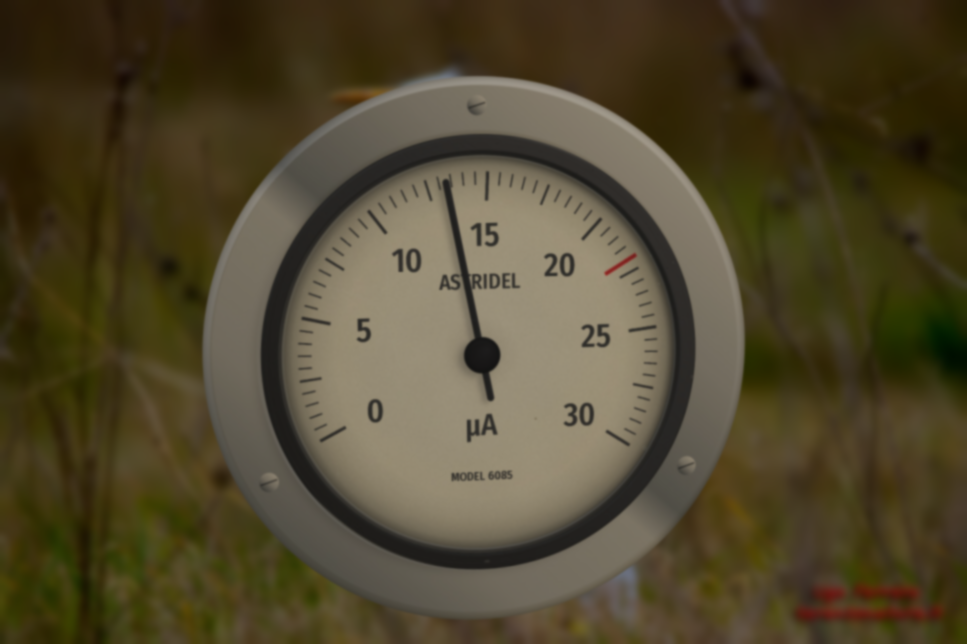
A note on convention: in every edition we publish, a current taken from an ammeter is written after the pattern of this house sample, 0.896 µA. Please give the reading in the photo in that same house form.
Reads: 13.25 µA
